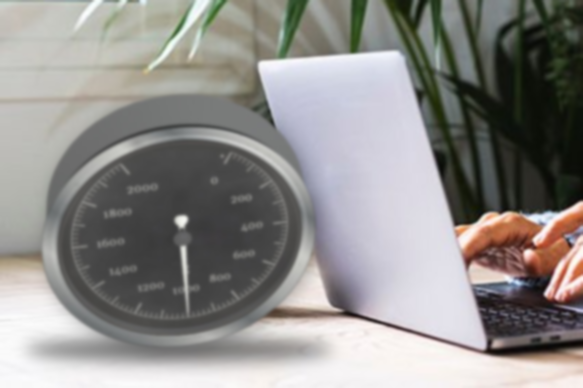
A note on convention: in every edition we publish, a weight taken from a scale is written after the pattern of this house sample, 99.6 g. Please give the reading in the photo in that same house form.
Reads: 1000 g
